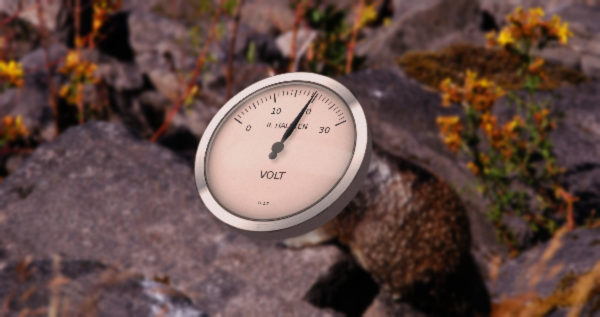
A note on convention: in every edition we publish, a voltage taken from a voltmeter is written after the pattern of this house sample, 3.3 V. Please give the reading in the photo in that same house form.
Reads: 20 V
